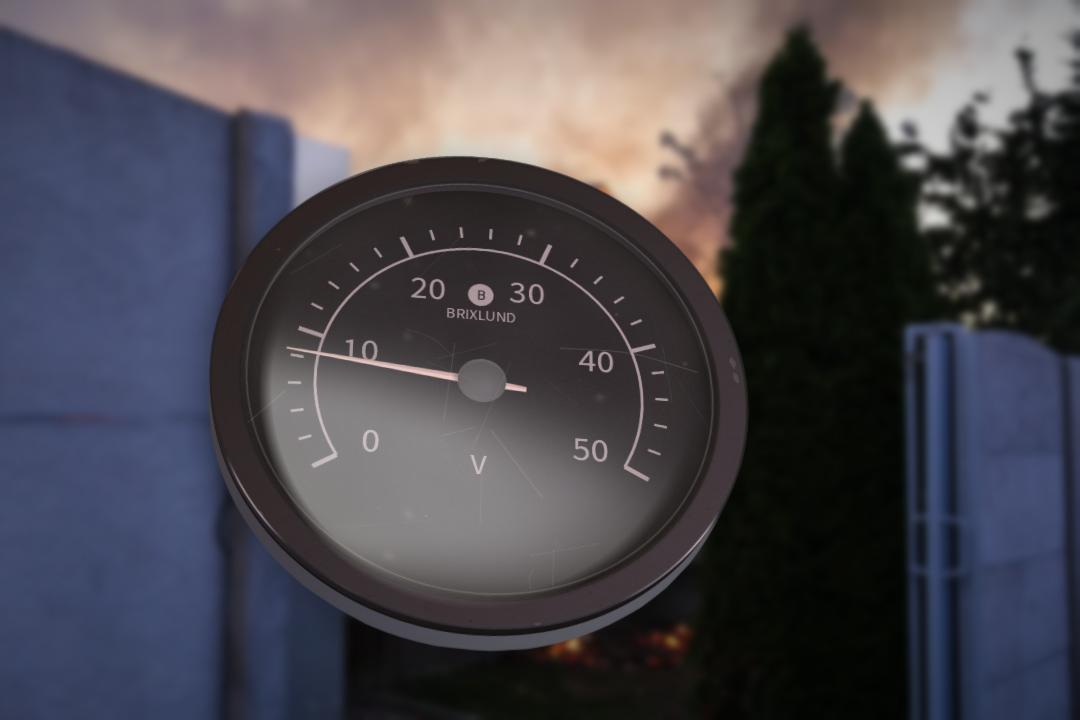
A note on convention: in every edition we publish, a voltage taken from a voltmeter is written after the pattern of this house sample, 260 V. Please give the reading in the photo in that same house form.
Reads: 8 V
